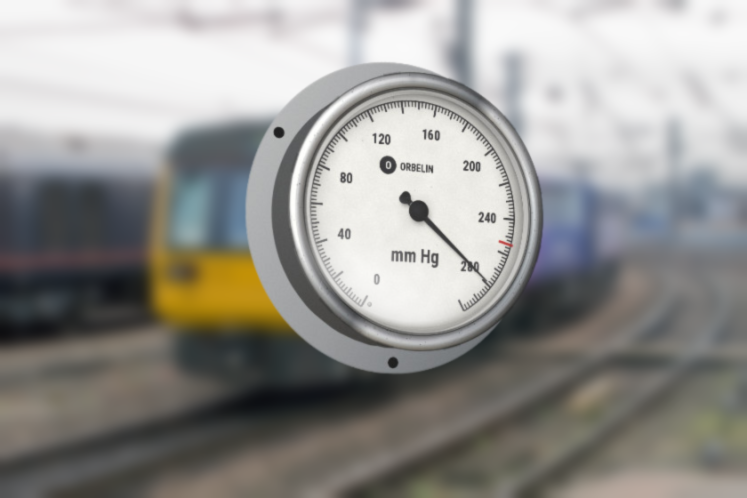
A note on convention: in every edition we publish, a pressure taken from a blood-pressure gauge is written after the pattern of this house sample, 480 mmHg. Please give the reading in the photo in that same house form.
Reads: 280 mmHg
